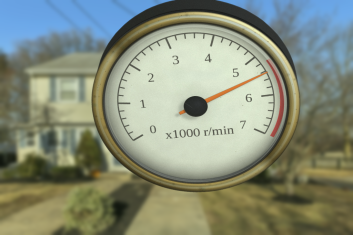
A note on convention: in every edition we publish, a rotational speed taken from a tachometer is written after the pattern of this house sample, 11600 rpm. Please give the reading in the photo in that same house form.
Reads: 5400 rpm
